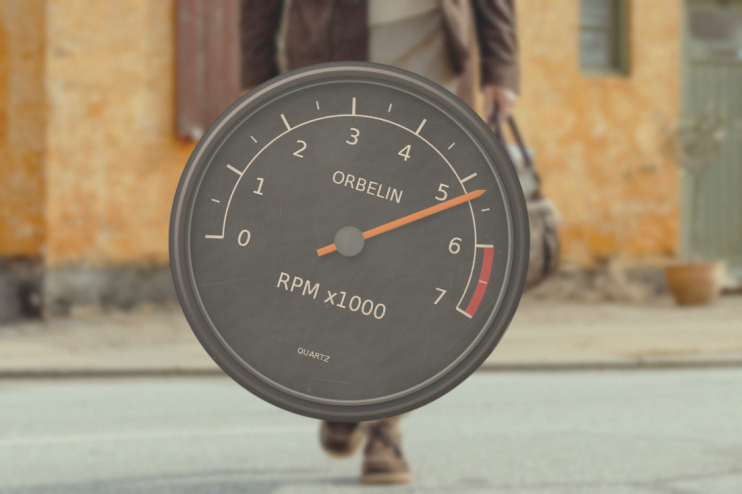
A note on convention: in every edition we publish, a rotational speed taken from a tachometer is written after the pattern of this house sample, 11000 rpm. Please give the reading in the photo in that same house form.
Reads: 5250 rpm
